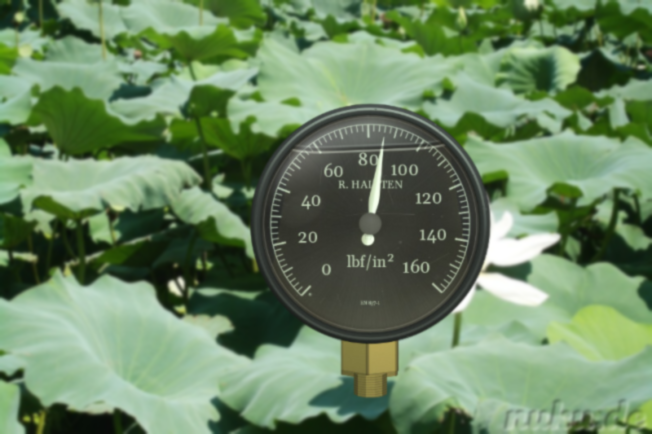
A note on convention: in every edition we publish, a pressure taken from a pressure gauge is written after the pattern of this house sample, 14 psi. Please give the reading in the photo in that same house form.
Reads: 86 psi
